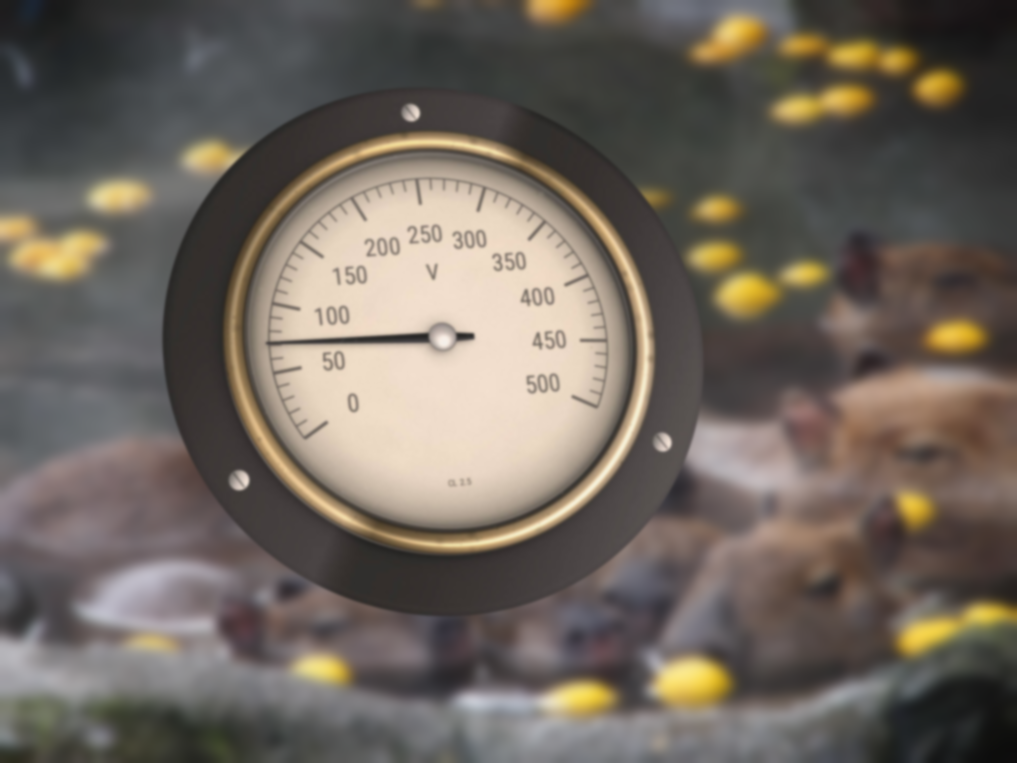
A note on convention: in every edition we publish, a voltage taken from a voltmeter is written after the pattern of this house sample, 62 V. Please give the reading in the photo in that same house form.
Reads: 70 V
